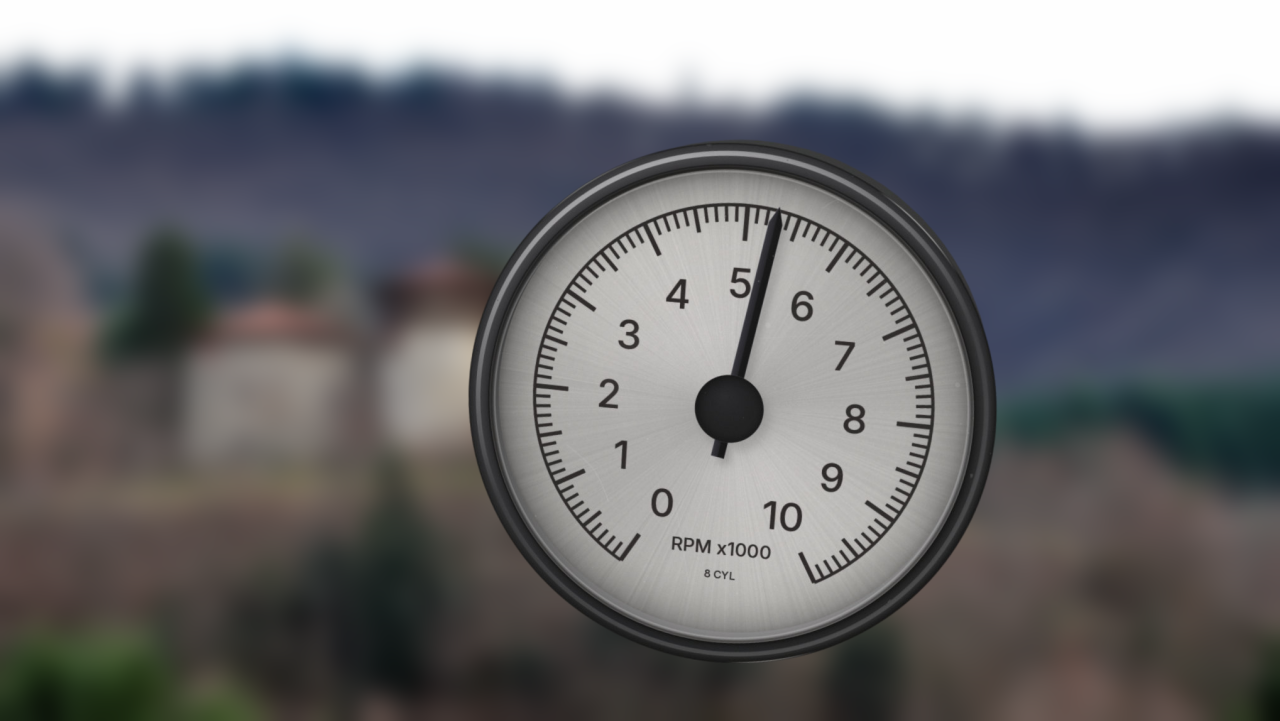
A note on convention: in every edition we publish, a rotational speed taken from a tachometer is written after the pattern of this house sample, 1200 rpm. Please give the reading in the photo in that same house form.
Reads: 5300 rpm
